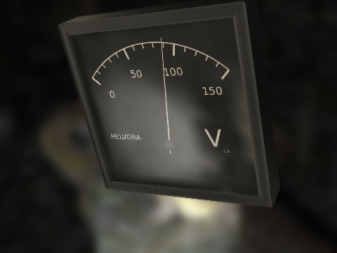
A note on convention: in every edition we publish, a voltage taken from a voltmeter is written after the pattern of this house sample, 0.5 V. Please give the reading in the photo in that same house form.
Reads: 90 V
